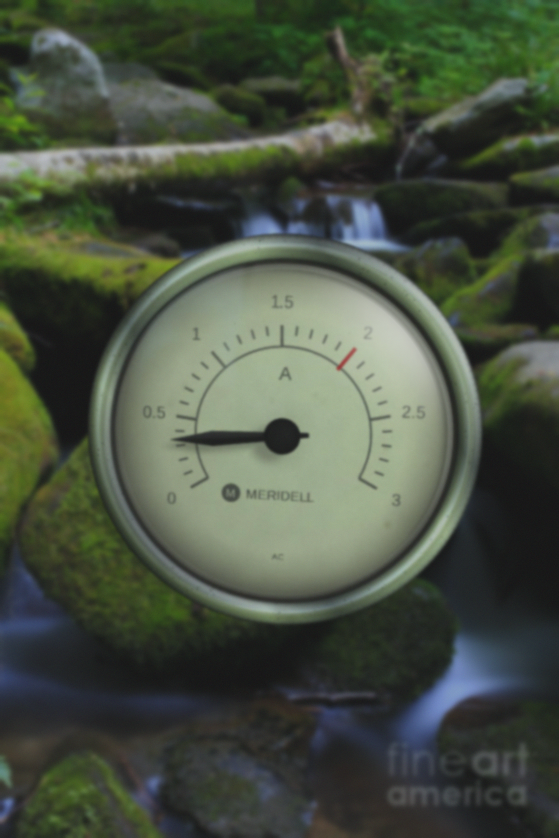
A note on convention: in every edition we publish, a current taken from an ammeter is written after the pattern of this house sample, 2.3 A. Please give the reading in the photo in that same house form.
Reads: 0.35 A
